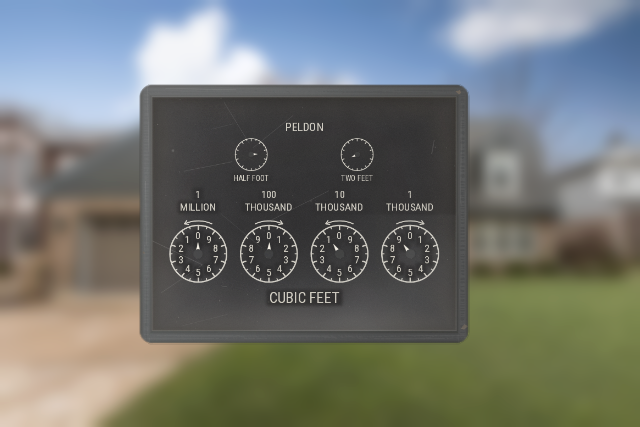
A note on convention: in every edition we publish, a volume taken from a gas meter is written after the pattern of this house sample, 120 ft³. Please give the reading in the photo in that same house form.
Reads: 900 ft³
